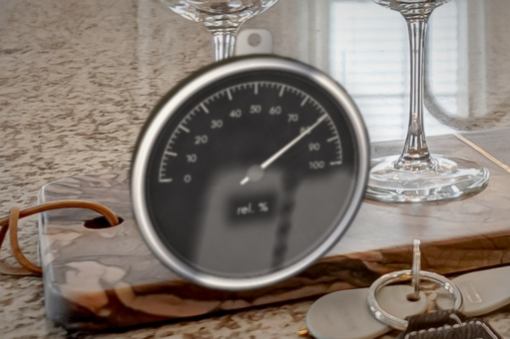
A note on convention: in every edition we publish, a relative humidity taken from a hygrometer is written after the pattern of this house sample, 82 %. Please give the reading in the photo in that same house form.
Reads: 80 %
